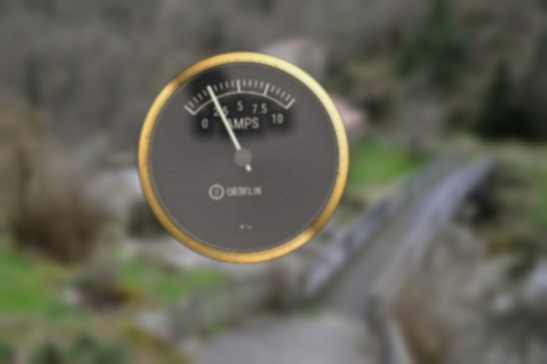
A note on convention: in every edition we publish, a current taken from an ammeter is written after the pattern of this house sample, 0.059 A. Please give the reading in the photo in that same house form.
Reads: 2.5 A
